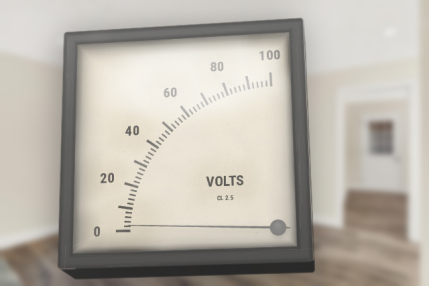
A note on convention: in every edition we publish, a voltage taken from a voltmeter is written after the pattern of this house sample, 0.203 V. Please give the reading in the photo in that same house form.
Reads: 2 V
